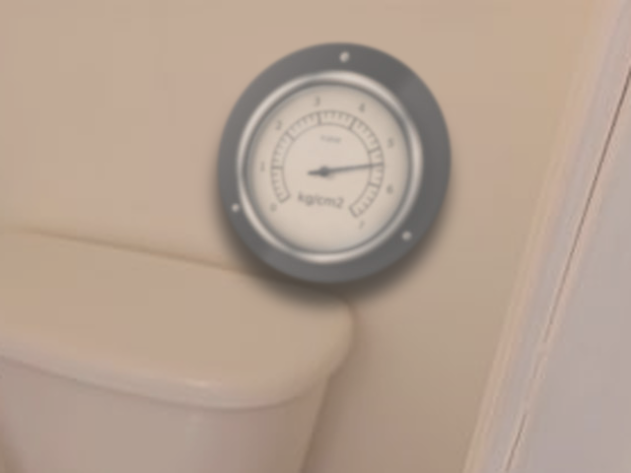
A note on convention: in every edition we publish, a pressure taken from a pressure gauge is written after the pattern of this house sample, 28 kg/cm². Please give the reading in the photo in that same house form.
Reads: 5.4 kg/cm²
